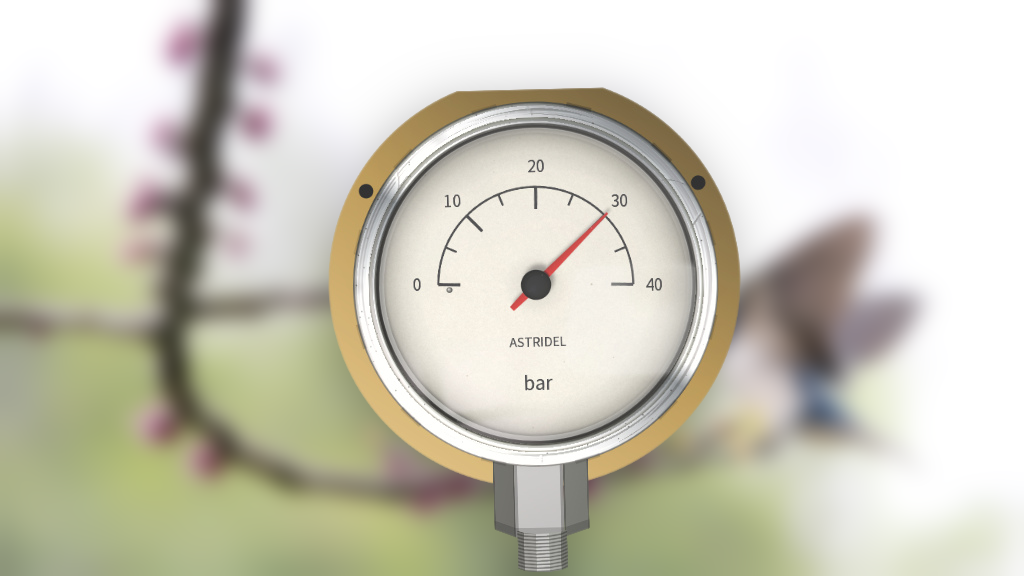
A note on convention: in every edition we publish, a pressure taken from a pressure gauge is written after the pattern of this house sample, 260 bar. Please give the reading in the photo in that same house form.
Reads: 30 bar
